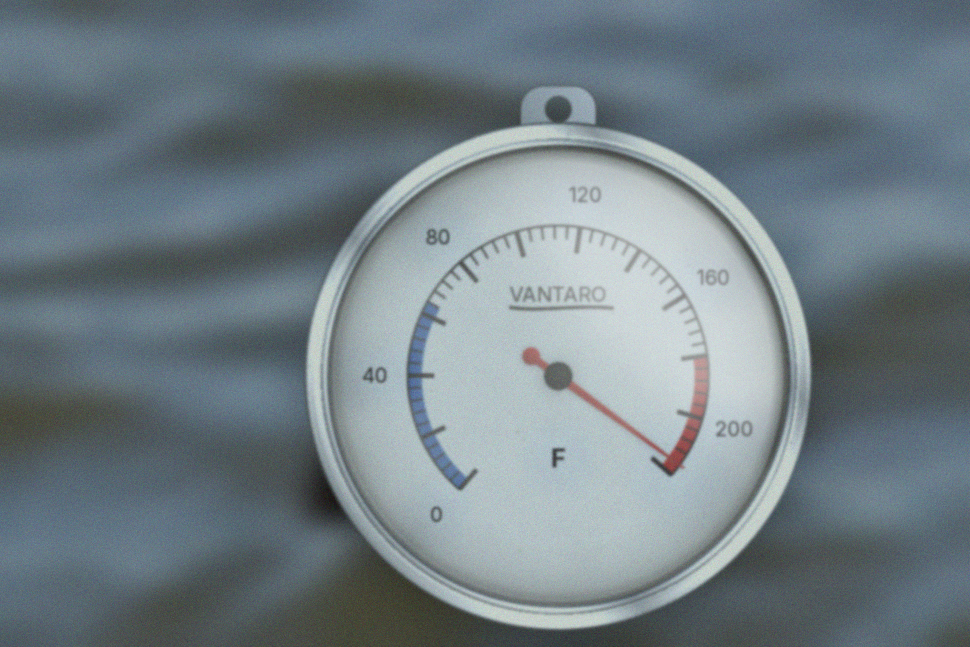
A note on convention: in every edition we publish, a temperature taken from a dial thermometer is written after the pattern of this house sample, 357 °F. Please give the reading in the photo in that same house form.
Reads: 216 °F
